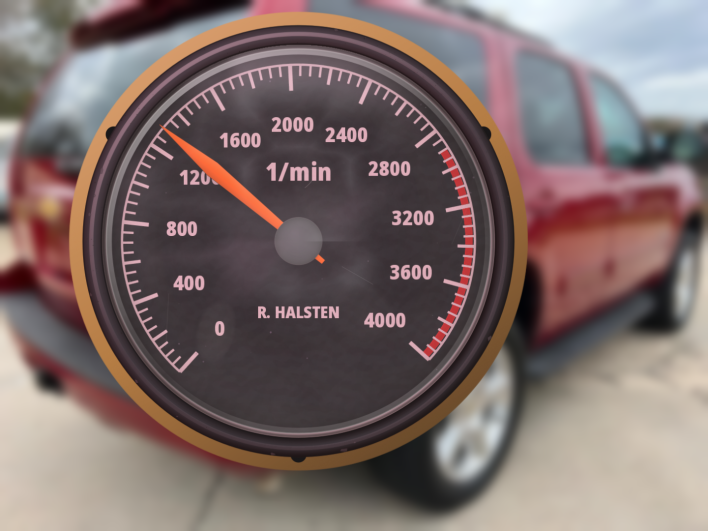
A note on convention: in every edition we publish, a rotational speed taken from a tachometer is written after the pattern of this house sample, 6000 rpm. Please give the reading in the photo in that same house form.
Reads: 1300 rpm
